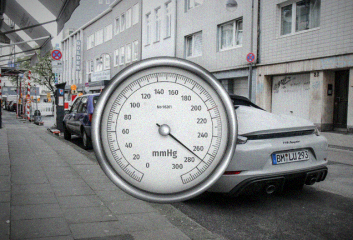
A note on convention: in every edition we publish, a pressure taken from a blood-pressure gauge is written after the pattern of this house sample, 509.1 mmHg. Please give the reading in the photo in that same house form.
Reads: 270 mmHg
